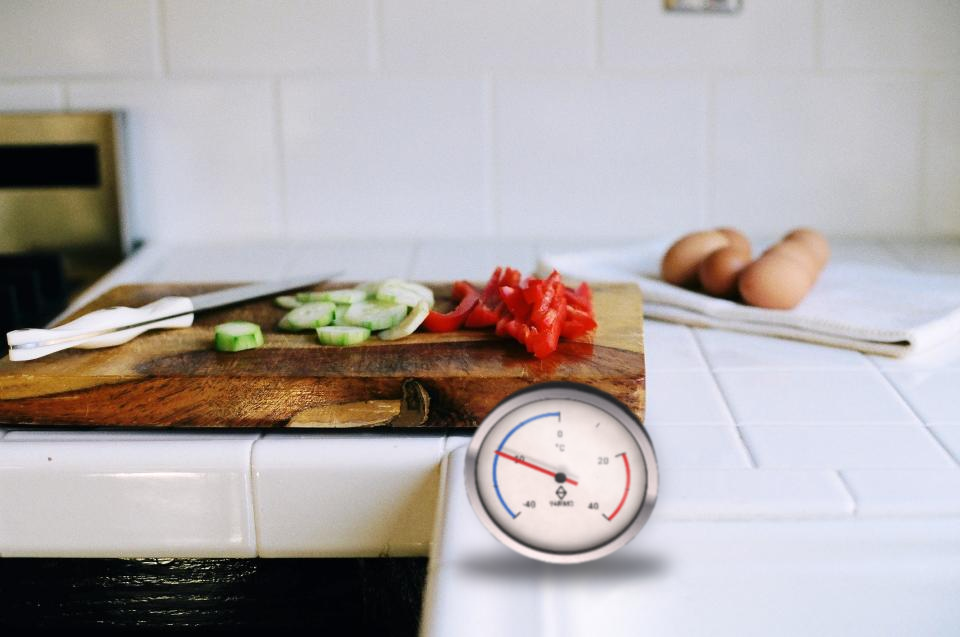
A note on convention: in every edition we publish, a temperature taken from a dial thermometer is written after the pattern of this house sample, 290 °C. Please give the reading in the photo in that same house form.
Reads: -20 °C
